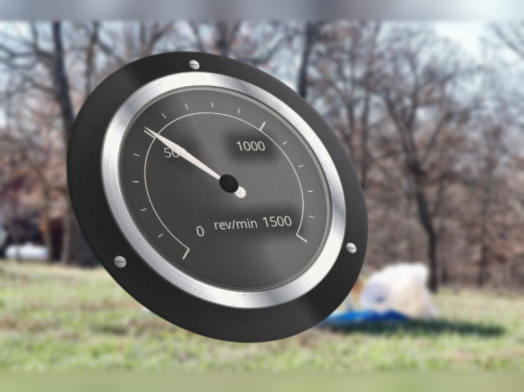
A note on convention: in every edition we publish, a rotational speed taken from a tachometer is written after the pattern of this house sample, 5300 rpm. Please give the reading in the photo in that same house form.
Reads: 500 rpm
